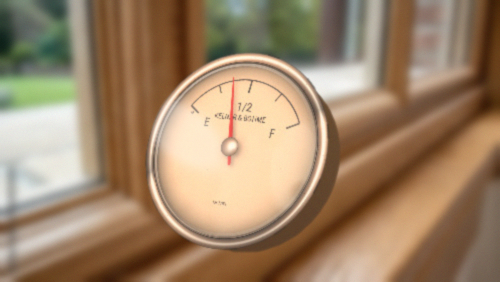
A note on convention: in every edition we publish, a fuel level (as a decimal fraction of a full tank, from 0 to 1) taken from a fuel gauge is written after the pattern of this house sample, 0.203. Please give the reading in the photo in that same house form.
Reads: 0.375
